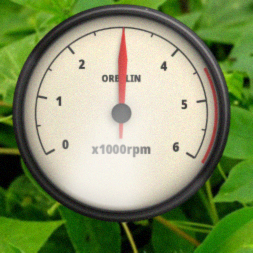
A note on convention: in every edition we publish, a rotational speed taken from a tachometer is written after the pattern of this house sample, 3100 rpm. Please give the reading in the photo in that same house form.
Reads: 3000 rpm
